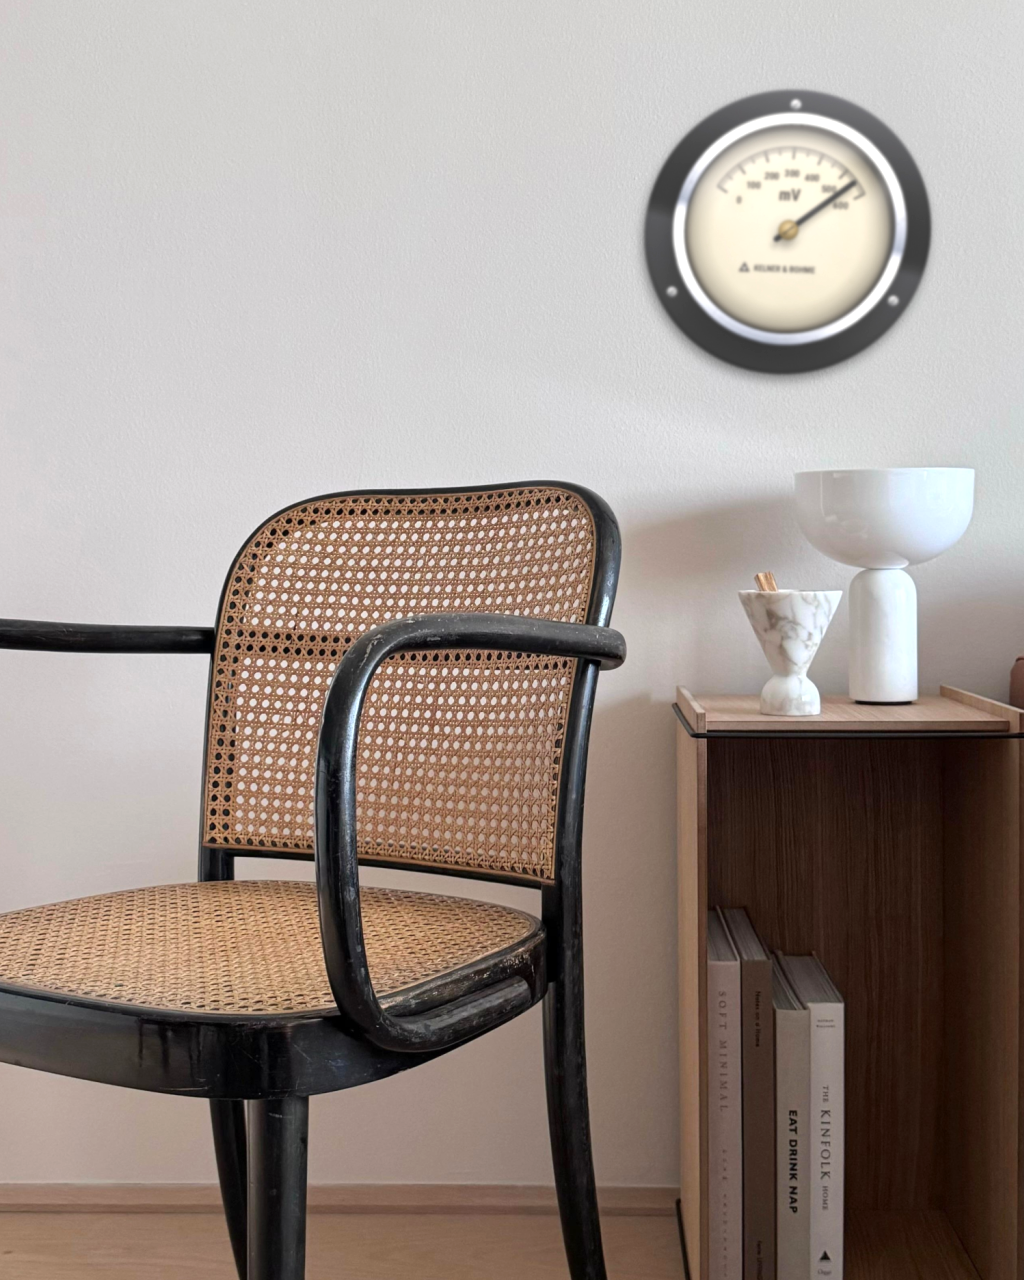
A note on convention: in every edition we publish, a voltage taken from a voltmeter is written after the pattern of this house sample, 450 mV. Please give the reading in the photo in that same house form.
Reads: 550 mV
